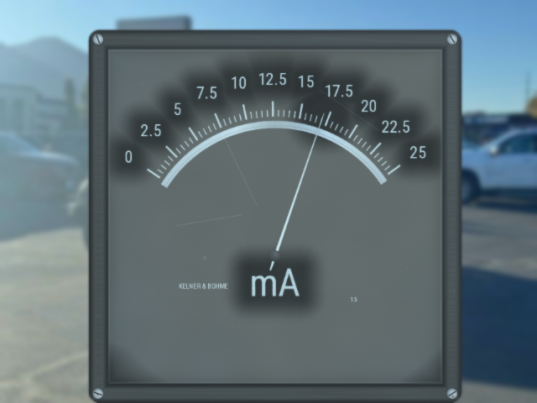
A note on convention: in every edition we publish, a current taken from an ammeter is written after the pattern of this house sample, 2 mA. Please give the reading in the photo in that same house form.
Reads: 17 mA
